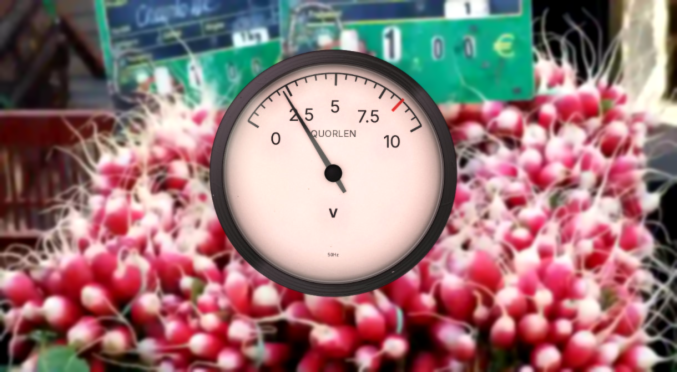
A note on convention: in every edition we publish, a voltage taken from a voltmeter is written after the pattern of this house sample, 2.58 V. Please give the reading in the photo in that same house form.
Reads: 2.25 V
